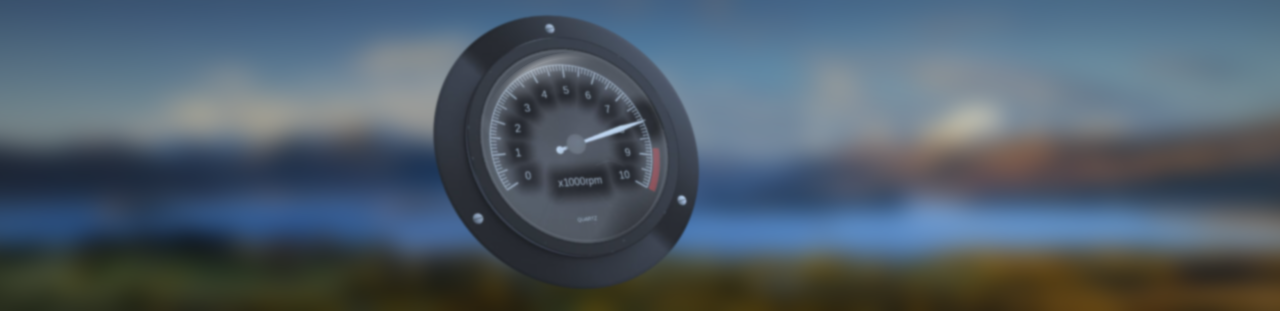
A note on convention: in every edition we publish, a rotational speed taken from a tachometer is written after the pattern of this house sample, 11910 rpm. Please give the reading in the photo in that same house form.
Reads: 8000 rpm
